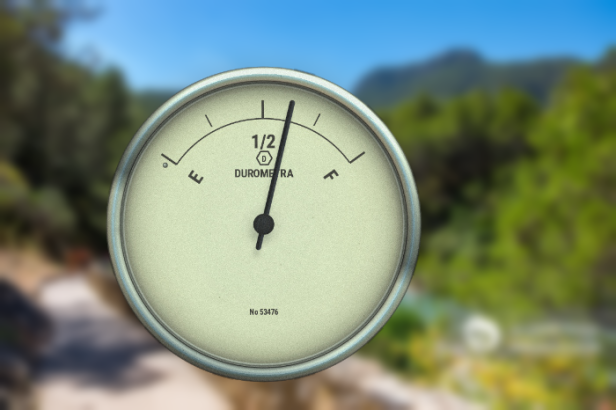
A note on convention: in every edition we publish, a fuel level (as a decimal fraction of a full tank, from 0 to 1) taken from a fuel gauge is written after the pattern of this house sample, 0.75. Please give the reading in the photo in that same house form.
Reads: 0.625
